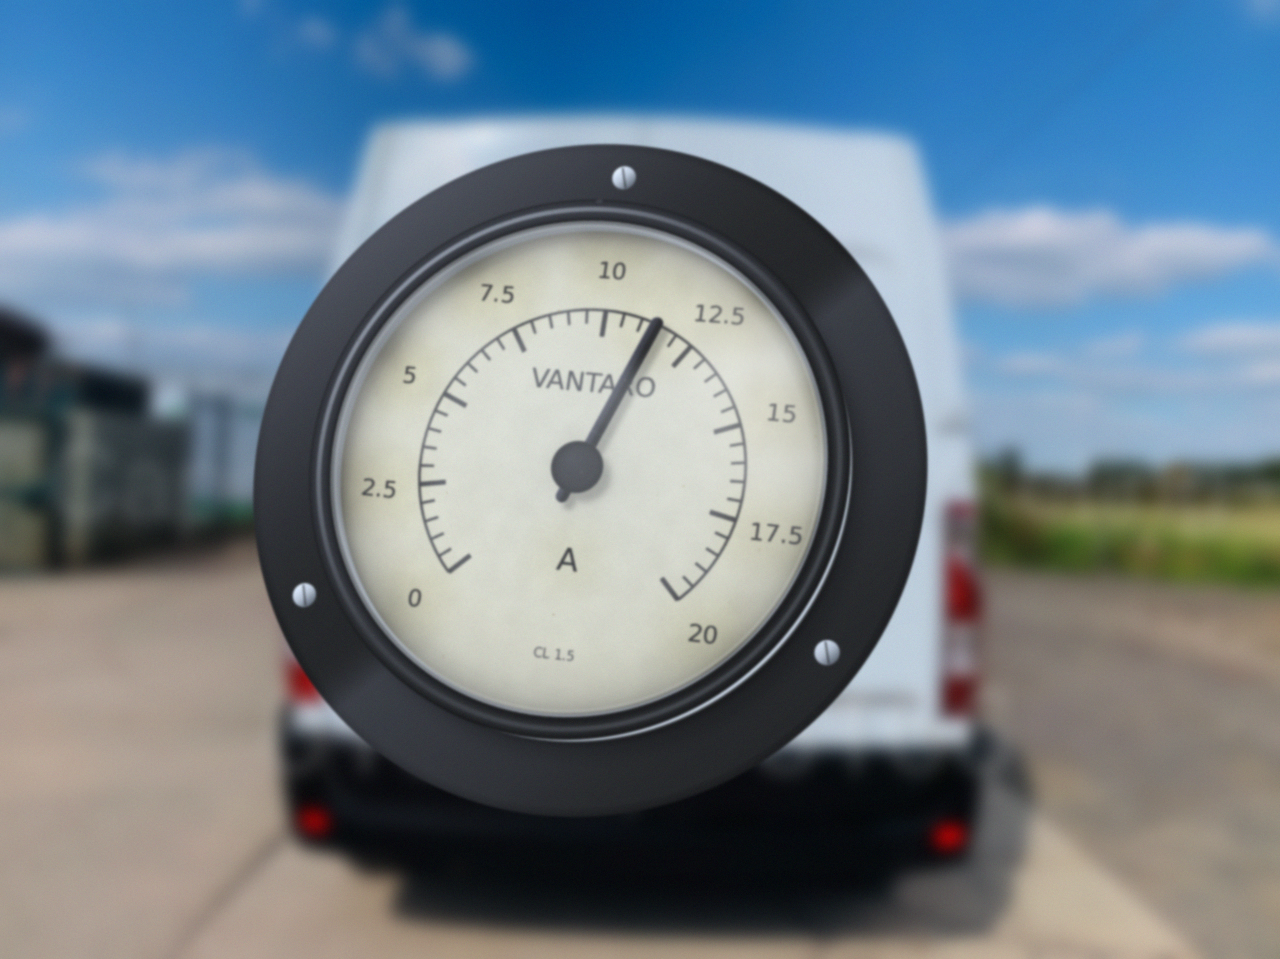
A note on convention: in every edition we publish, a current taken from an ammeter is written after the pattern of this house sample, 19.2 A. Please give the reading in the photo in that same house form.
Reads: 11.5 A
